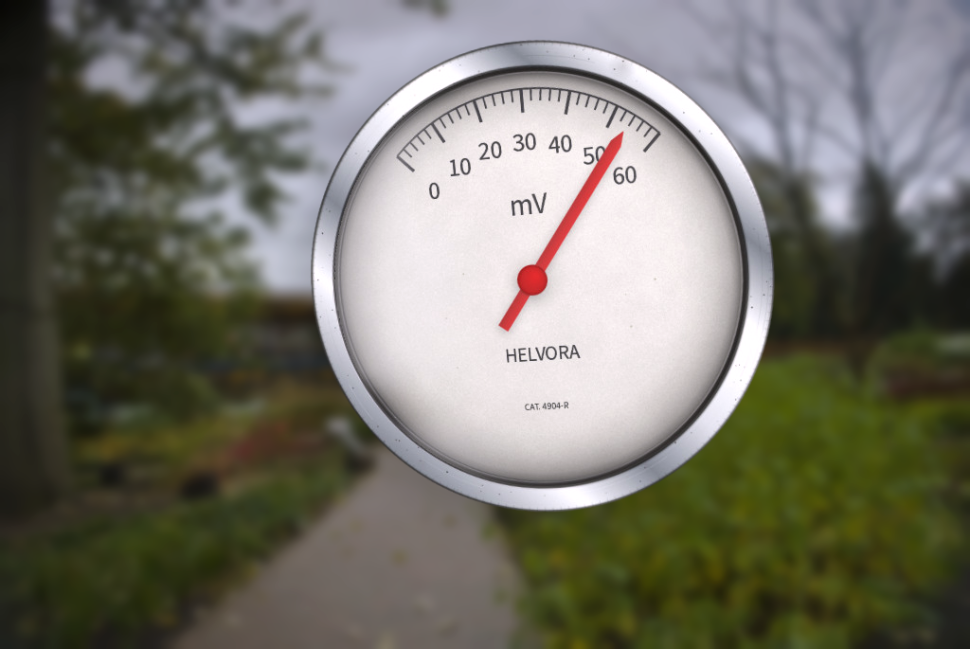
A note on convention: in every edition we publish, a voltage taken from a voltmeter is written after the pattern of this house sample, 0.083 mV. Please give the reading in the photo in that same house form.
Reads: 54 mV
